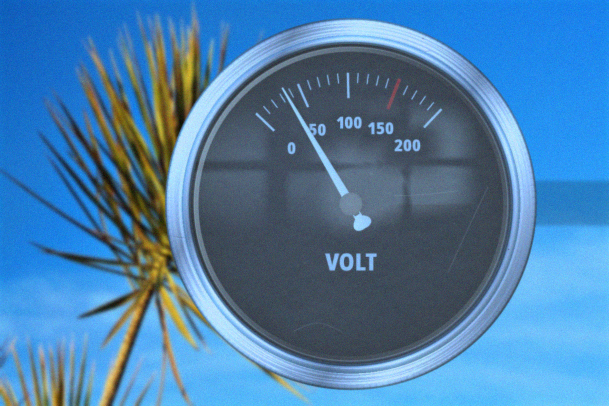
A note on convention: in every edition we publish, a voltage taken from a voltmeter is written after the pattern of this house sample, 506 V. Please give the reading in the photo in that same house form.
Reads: 35 V
